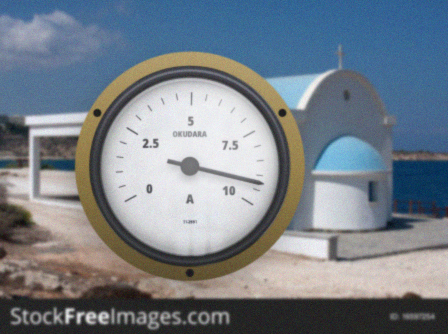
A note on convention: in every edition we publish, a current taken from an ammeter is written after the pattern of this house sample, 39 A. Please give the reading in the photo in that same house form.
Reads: 9.25 A
